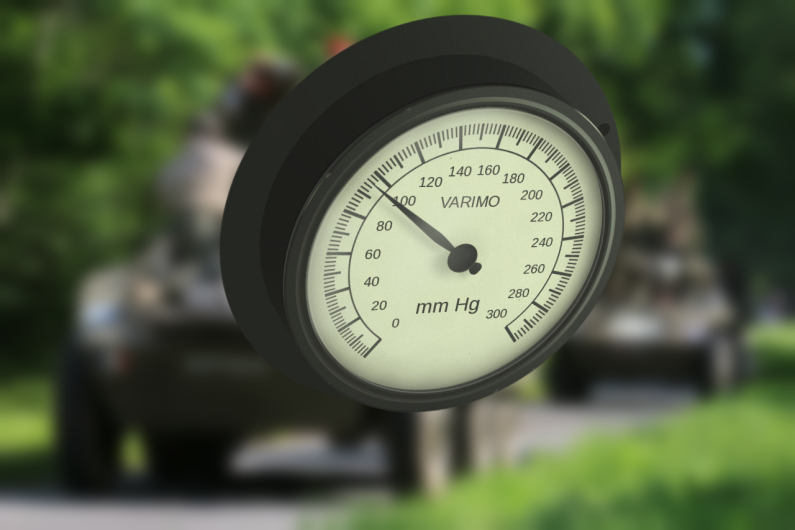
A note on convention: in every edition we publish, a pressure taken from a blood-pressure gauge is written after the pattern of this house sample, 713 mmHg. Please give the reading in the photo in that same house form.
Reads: 96 mmHg
